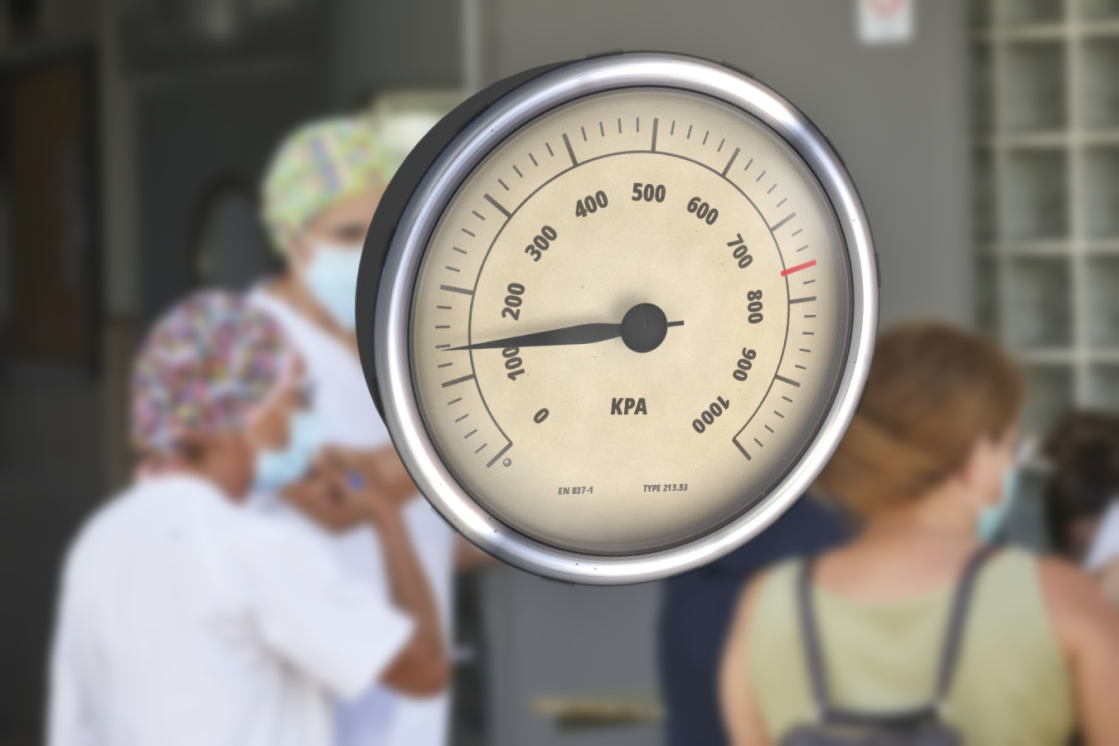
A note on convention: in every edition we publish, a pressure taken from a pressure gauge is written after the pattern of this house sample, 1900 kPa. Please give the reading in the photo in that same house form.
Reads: 140 kPa
